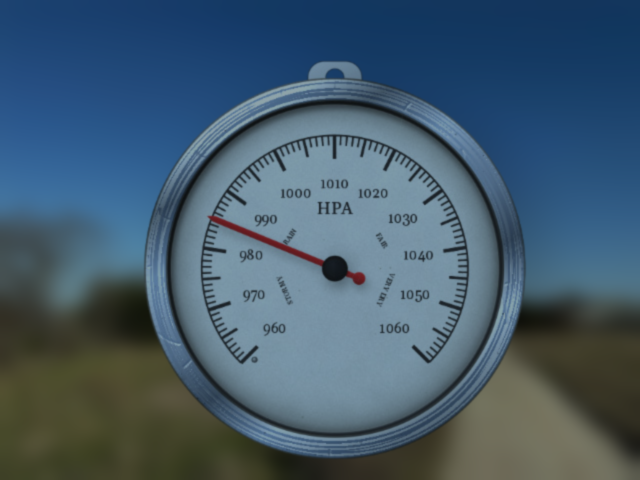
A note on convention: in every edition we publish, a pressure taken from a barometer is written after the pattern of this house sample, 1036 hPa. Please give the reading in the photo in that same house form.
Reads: 985 hPa
